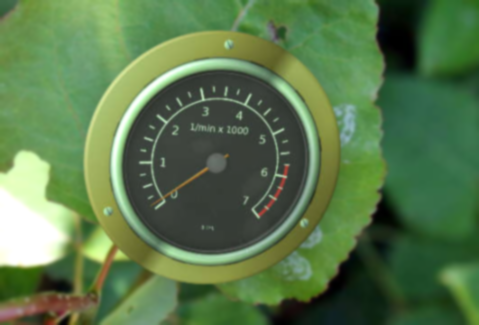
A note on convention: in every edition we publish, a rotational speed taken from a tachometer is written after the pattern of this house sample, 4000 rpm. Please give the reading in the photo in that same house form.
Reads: 125 rpm
